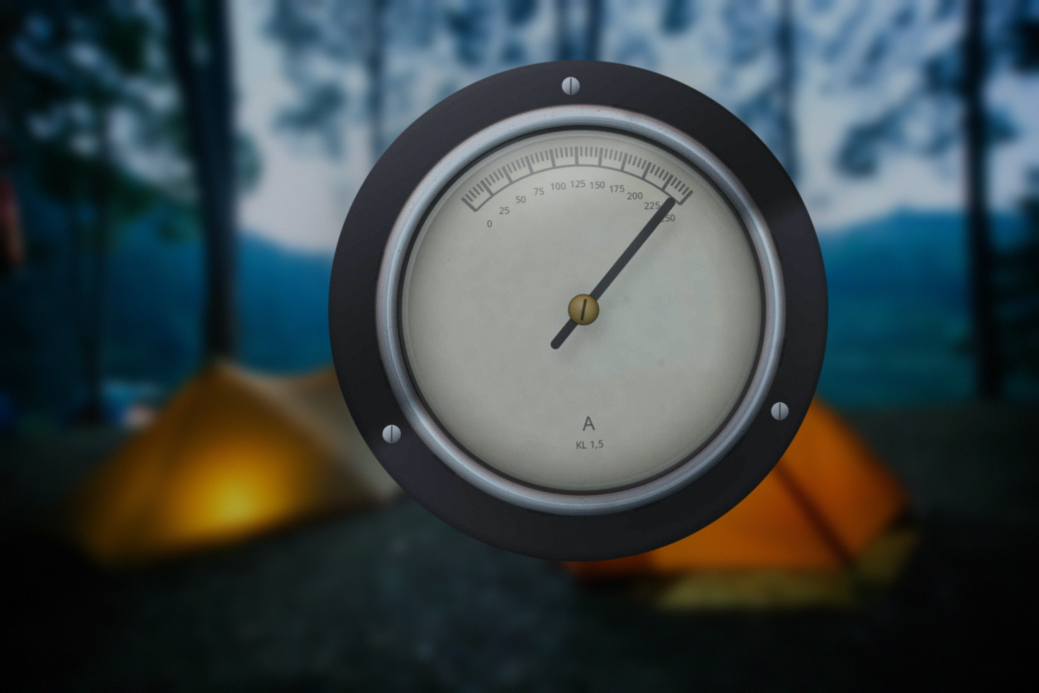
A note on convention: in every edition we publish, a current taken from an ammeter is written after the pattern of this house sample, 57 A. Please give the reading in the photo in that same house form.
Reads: 240 A
